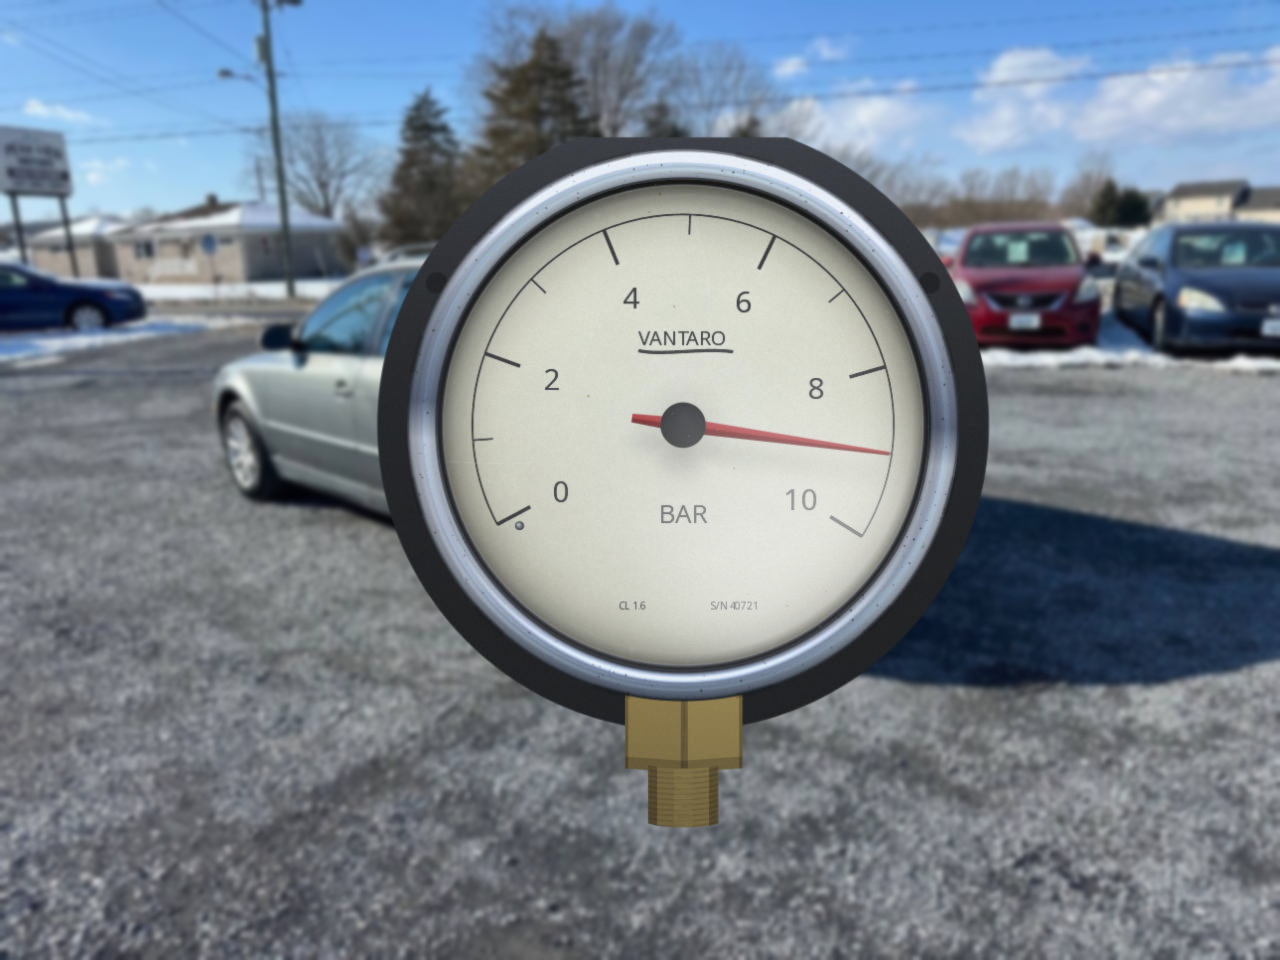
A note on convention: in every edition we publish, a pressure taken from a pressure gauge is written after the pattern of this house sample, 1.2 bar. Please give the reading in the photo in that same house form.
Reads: 9 bar
